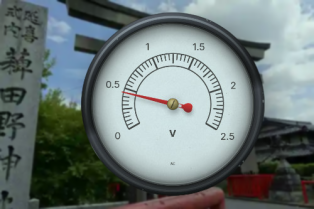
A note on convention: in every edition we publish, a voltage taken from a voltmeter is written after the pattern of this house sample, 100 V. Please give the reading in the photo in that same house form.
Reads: 0.45 V
